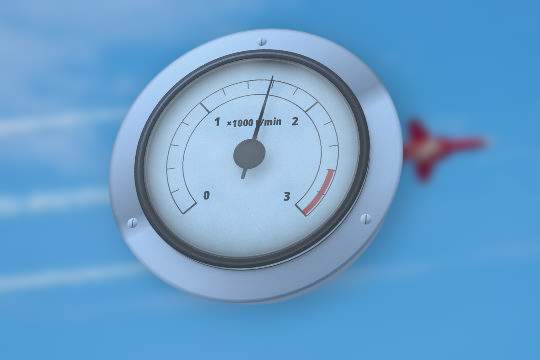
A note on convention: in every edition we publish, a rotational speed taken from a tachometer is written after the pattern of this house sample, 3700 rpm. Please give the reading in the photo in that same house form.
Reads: 1600 rpm
